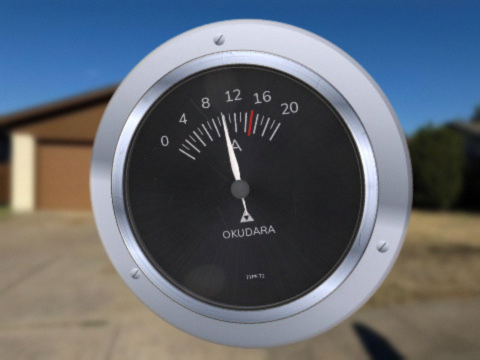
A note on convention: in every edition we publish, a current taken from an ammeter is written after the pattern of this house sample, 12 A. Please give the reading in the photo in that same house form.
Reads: 10 A
